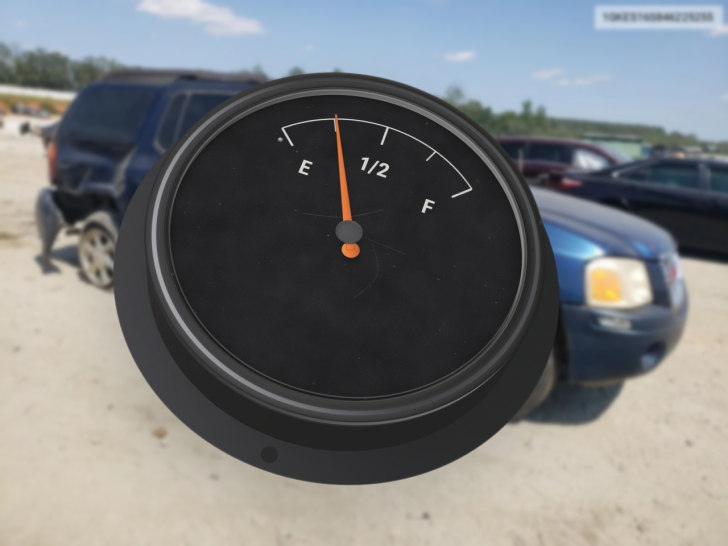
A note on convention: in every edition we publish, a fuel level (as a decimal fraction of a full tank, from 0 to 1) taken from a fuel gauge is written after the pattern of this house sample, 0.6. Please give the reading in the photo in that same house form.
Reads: 0.25
